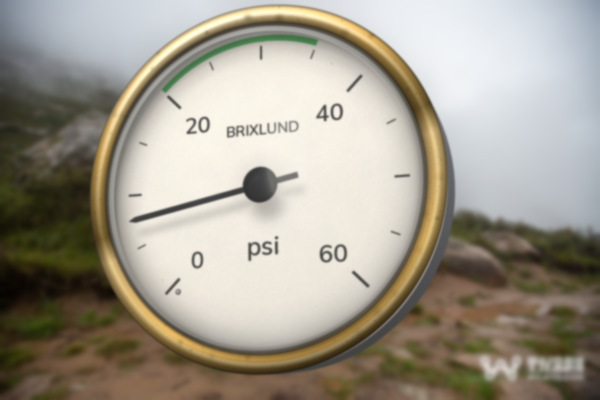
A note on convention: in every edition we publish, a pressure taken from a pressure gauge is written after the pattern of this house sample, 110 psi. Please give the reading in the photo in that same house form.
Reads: 7.5 psi
